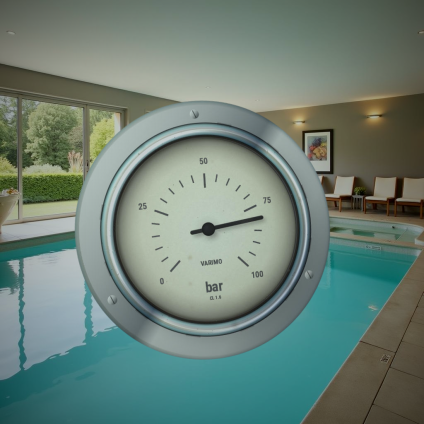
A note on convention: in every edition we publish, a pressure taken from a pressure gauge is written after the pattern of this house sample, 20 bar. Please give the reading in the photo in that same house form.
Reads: 80 bar
